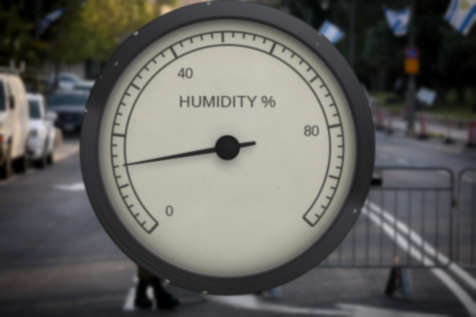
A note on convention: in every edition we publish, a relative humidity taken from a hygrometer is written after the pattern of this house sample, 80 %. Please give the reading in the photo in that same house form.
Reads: 14 %
